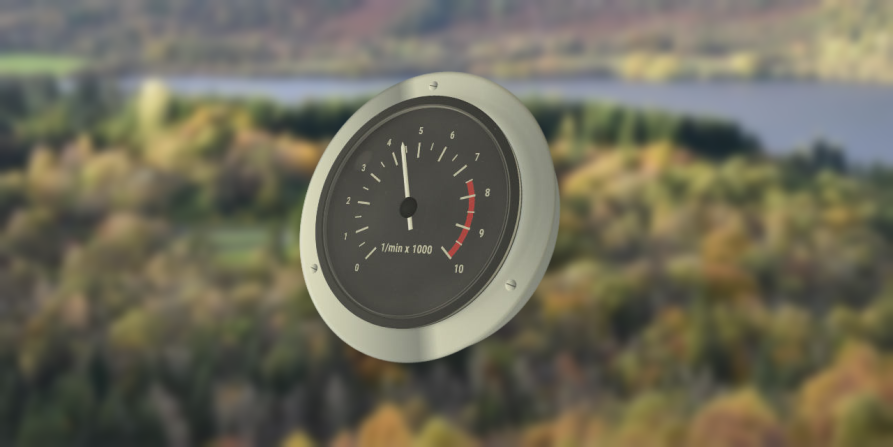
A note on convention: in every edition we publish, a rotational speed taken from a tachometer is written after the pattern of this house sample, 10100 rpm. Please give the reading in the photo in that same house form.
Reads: 4500 rpm
